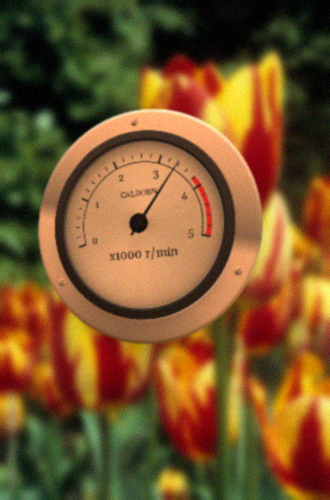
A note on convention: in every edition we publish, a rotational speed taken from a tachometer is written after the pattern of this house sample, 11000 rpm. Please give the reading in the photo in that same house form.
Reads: 3400 rpm
